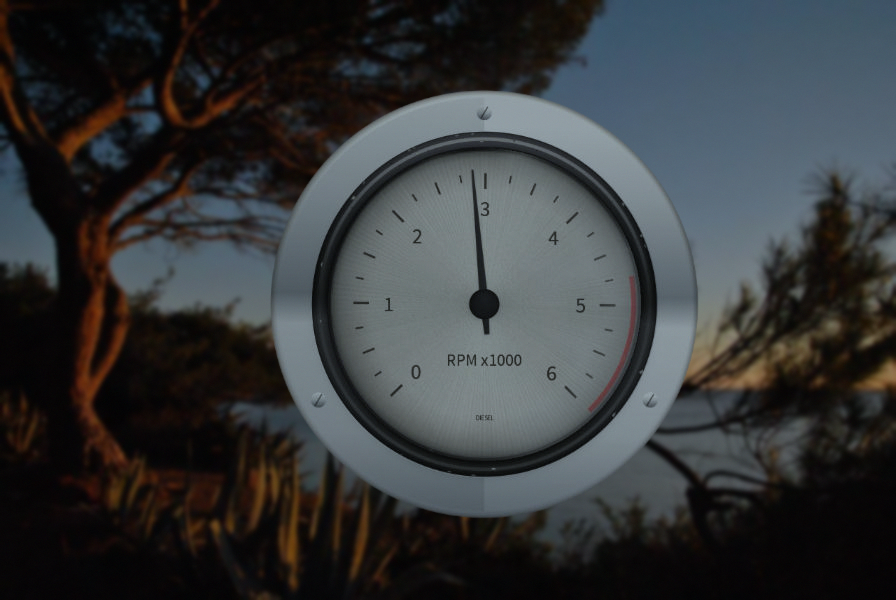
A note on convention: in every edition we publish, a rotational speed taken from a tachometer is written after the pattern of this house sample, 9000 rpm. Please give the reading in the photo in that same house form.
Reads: 2875 rpm
